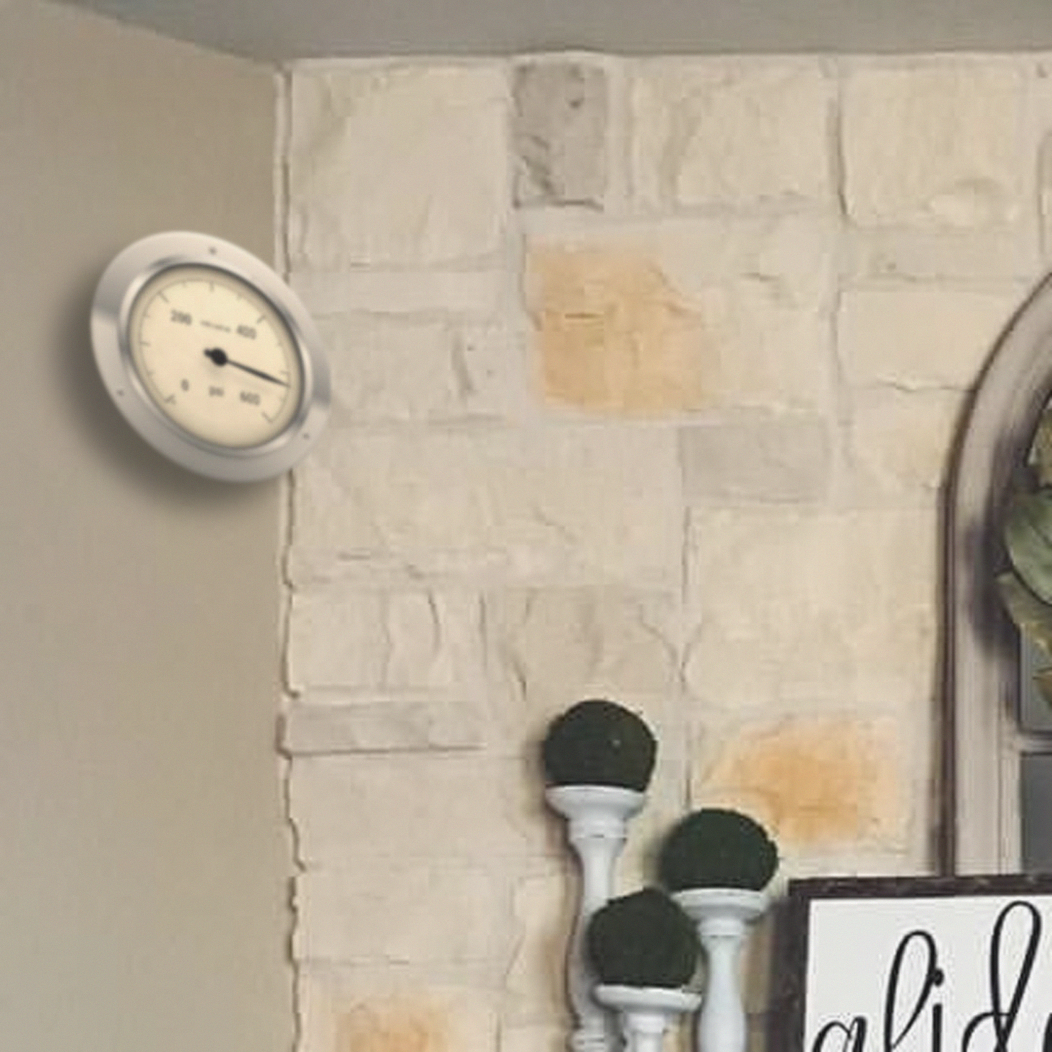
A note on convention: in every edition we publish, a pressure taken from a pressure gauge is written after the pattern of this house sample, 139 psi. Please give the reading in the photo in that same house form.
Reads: 525 psi
